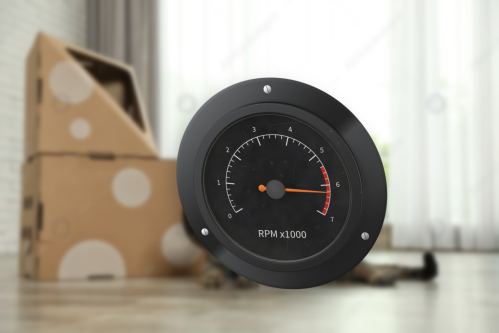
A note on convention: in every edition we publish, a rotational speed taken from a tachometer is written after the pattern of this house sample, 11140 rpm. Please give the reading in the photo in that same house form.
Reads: 6200 rpm
